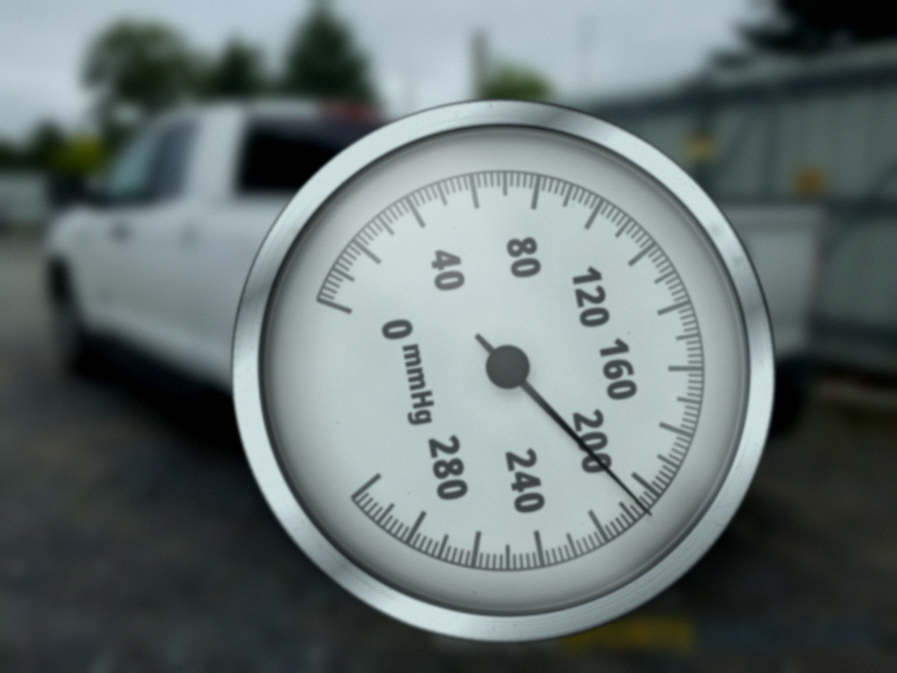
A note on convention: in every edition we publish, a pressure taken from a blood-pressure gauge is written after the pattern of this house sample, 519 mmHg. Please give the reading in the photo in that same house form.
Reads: 206 mmHg
